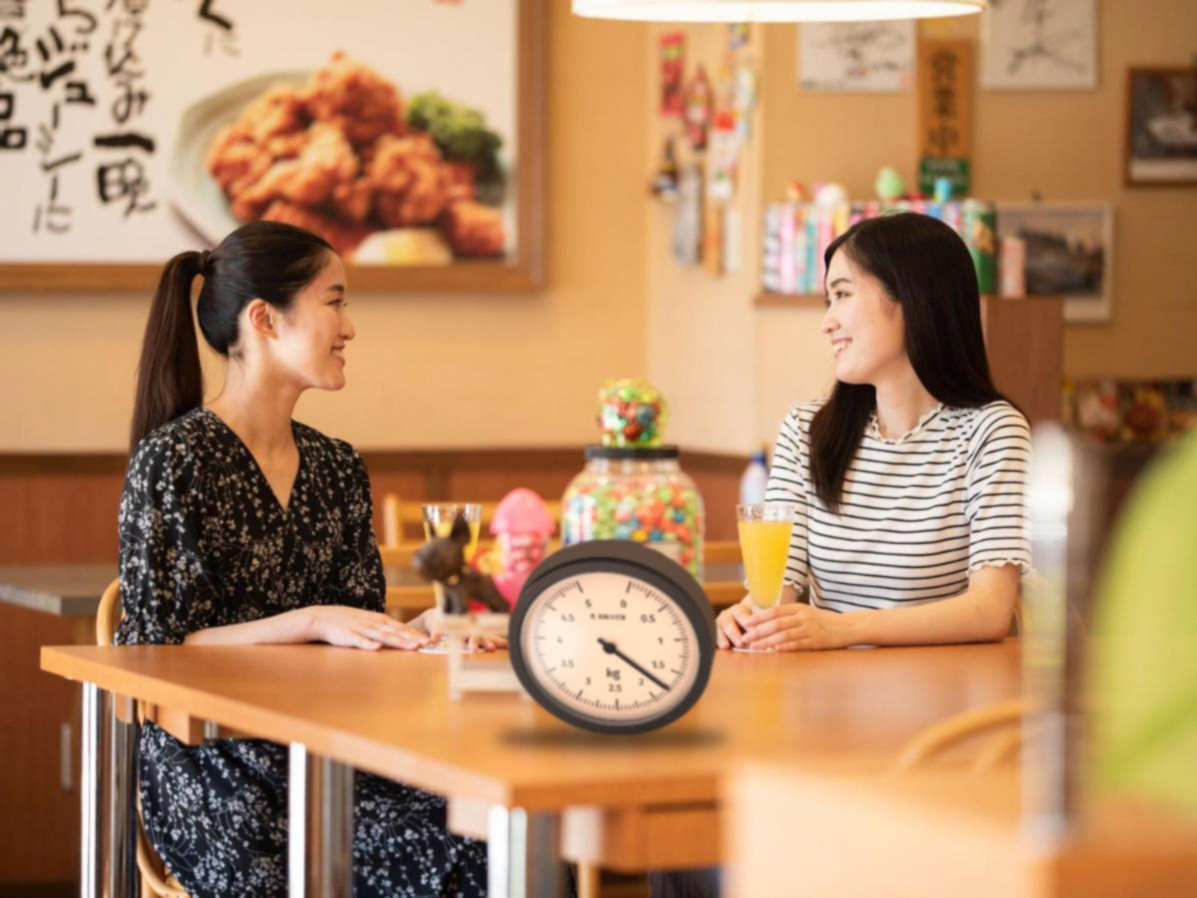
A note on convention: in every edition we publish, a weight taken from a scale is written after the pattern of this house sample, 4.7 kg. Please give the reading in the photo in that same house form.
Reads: 1.75 kg
